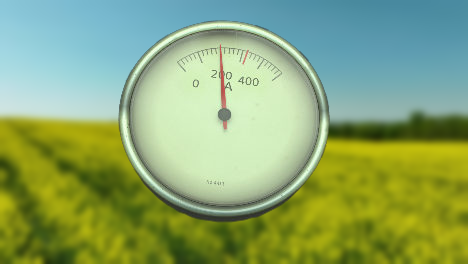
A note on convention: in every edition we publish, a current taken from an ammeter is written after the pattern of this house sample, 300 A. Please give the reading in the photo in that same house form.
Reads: 200 A
